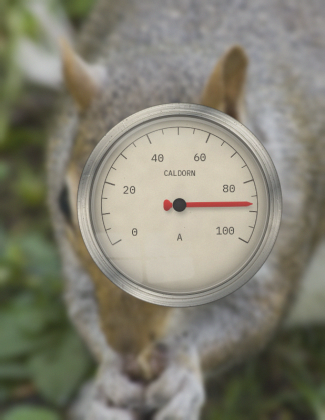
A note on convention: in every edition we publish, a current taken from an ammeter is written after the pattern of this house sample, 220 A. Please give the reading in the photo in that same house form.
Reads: 87.5 A
